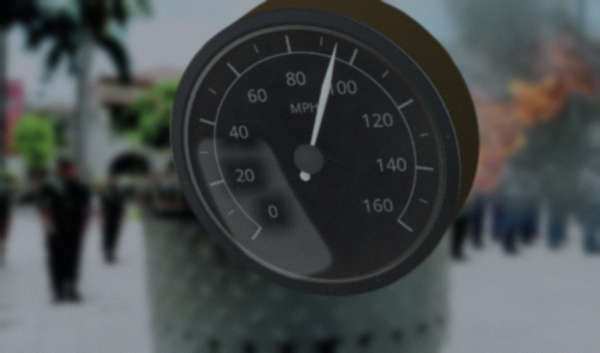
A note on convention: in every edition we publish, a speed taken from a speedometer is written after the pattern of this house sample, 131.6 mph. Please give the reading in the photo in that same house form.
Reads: 95 mph
